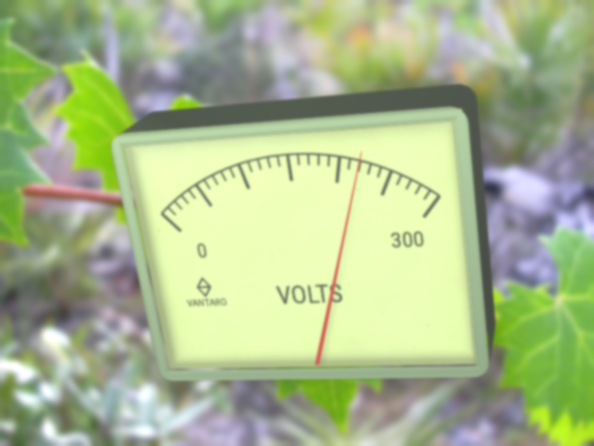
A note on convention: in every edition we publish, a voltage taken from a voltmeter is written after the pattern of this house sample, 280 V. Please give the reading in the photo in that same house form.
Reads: 220 V
